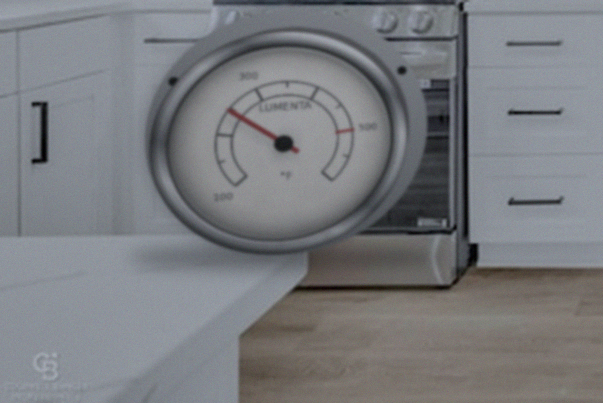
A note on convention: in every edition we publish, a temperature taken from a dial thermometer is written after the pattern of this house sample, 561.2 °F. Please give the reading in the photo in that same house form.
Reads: 250 °F
